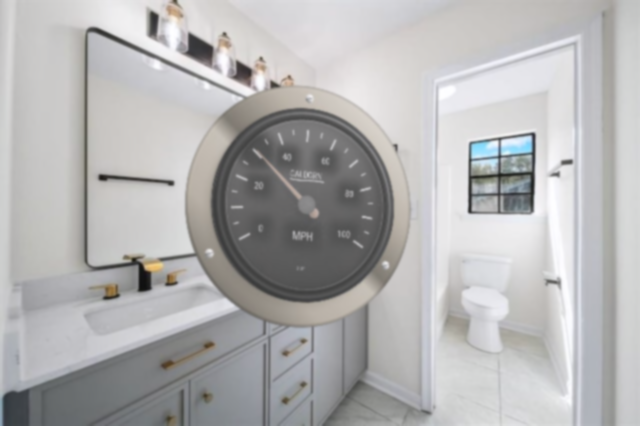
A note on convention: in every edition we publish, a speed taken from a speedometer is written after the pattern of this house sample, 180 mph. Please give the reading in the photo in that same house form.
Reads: 30 mph
